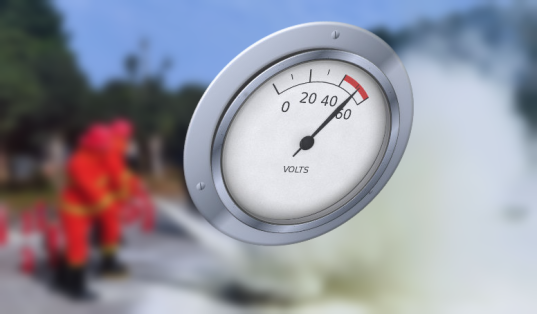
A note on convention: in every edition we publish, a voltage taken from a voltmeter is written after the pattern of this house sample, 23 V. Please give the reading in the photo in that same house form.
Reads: 50 V
